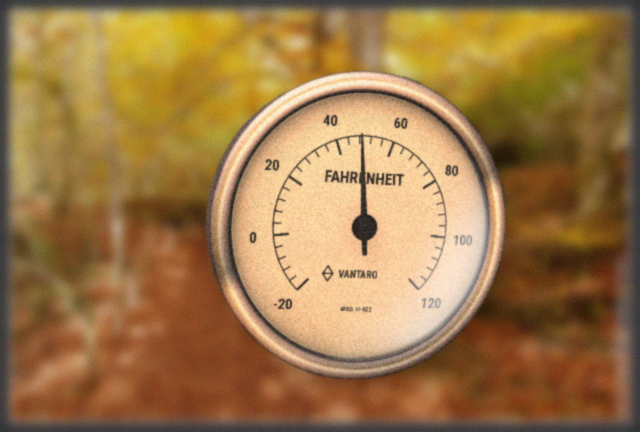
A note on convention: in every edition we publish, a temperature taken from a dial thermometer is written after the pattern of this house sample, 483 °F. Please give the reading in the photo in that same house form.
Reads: 48 °F
